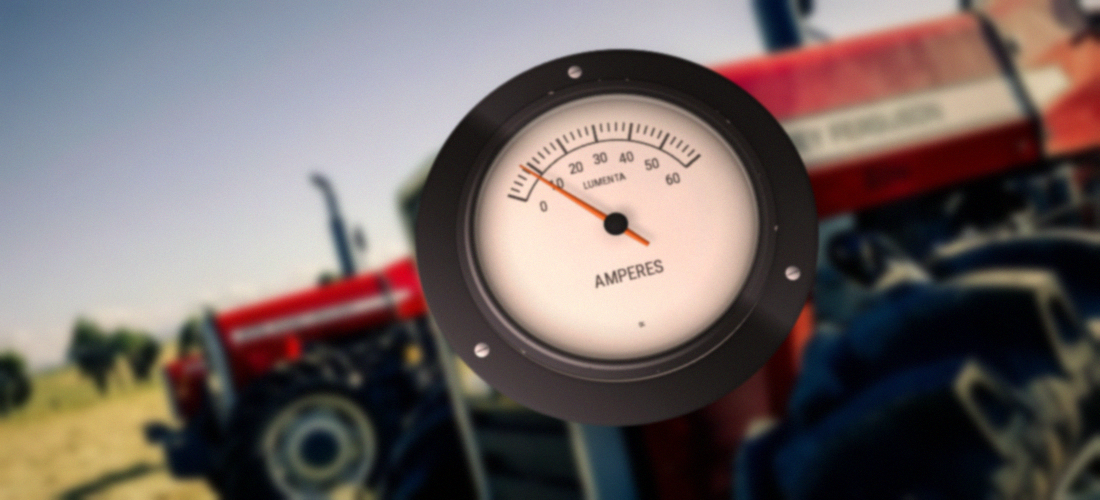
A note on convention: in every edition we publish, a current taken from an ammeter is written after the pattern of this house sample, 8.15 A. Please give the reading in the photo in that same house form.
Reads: 8 A
